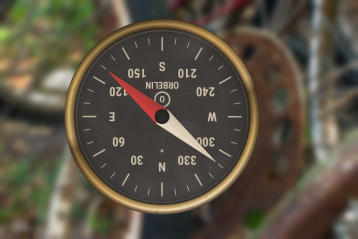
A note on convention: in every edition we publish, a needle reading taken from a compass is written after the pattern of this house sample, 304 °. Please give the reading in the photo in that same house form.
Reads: 130 °
